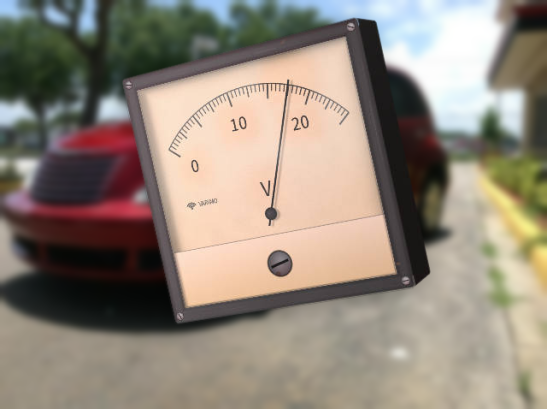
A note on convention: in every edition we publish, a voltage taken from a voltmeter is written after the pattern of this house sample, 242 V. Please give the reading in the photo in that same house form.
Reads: 17.5 V
